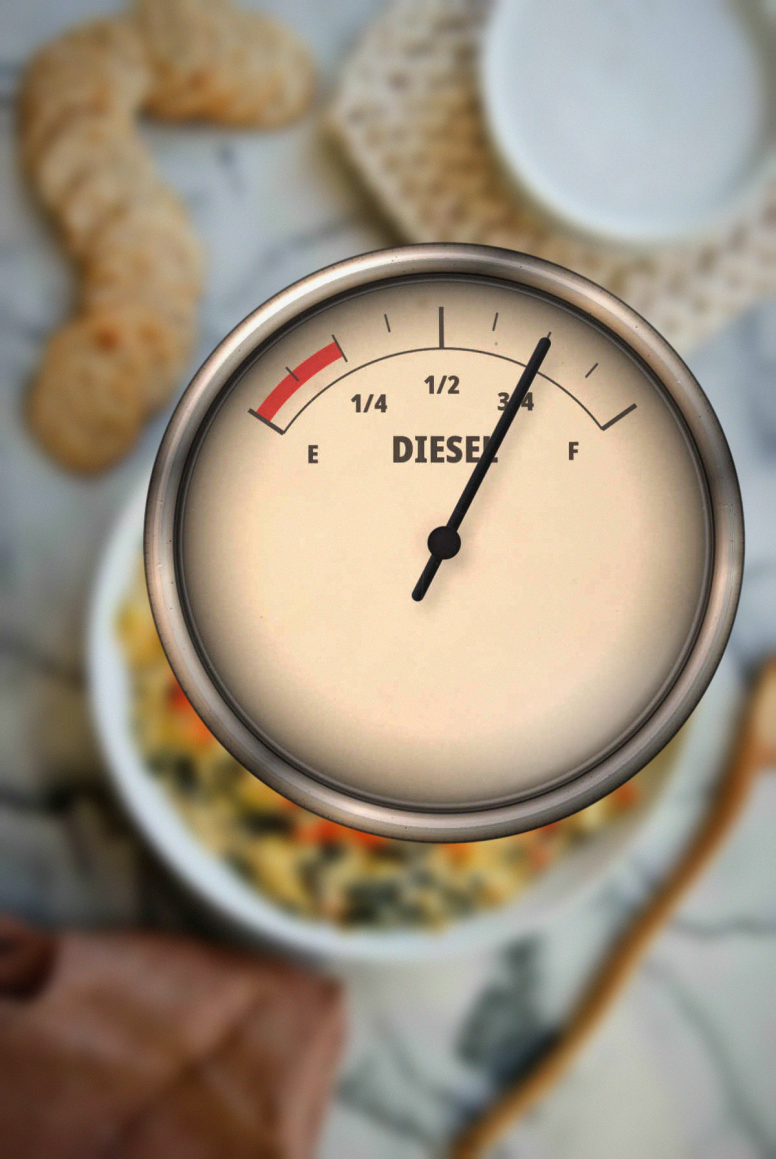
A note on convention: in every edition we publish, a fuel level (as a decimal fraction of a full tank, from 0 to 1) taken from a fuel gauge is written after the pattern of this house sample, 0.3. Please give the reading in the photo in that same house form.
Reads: 0.75
